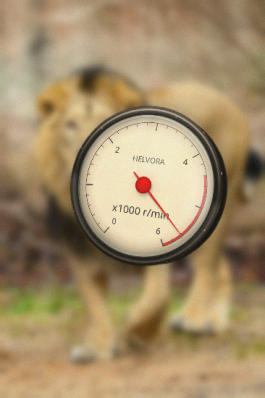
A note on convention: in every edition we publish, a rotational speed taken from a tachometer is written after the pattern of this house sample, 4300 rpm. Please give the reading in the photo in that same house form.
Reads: 5600 rpm
